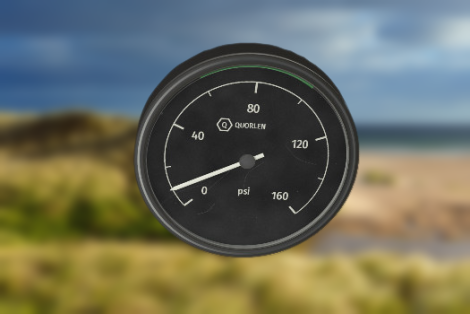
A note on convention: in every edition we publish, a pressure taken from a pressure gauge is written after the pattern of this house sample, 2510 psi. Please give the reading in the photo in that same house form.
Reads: 10 psi
